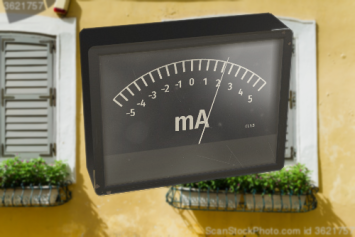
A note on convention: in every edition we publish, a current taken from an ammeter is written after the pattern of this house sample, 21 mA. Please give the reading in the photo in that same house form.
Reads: 2 mA
